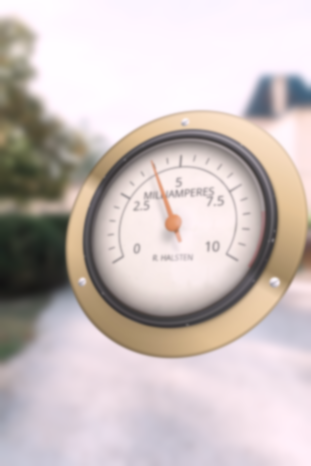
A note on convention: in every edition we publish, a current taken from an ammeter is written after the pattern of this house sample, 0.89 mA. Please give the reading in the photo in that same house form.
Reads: 4 mA
